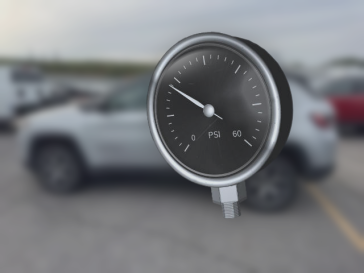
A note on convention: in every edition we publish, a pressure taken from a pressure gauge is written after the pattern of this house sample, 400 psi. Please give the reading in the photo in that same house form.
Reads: 18 psi
